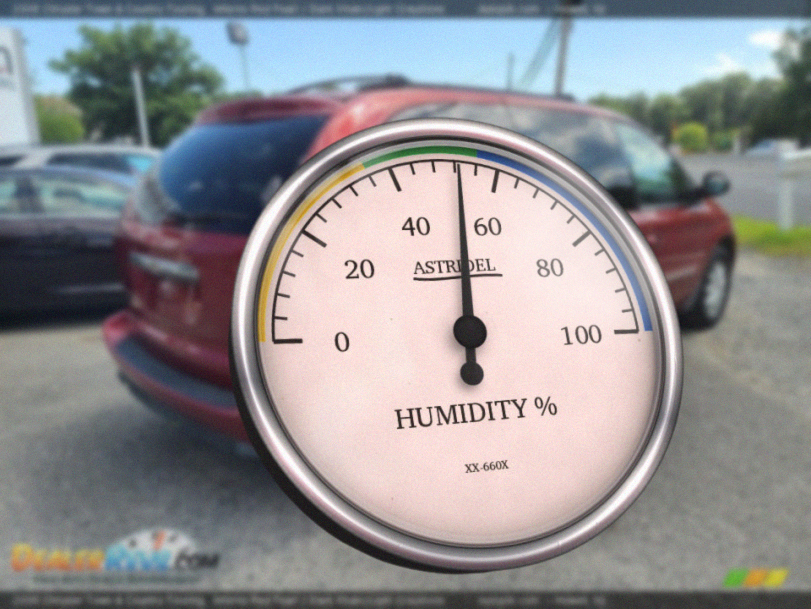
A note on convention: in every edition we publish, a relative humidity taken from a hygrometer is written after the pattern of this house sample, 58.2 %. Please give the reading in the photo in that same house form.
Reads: 52 %
